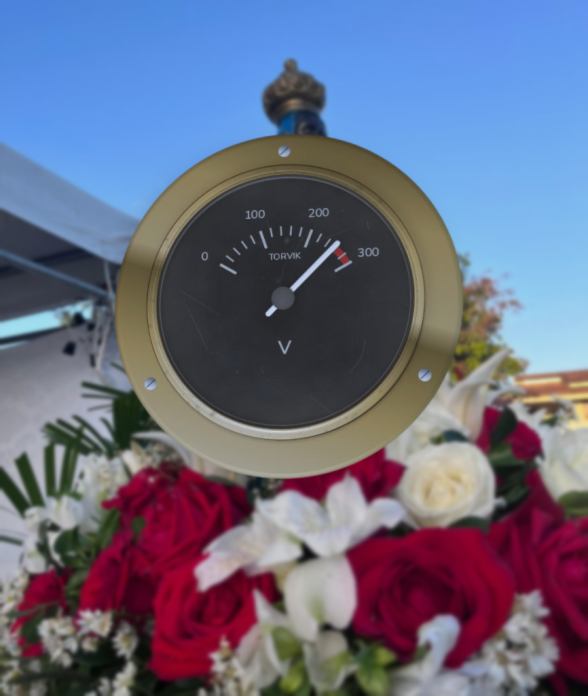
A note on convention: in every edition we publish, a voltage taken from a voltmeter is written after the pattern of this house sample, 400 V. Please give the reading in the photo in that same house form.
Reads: 260 V
